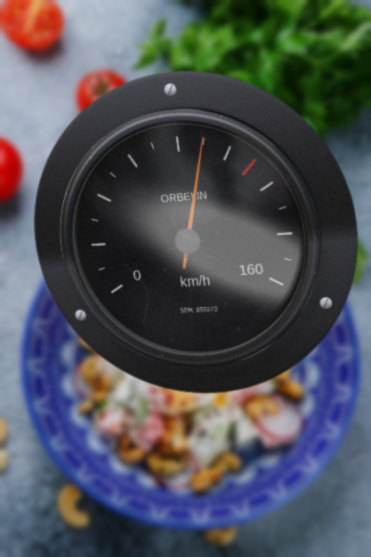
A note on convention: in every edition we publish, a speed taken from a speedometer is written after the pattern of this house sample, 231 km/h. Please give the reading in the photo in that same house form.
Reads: 90 km/h
